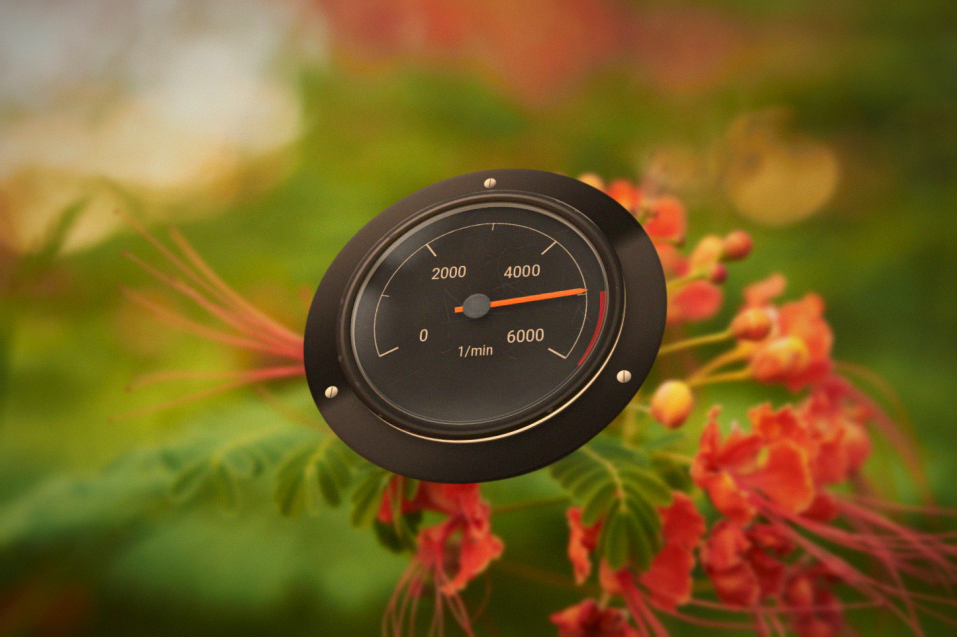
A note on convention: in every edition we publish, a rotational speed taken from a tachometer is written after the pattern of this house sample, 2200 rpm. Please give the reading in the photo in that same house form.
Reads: 5000 rpm
